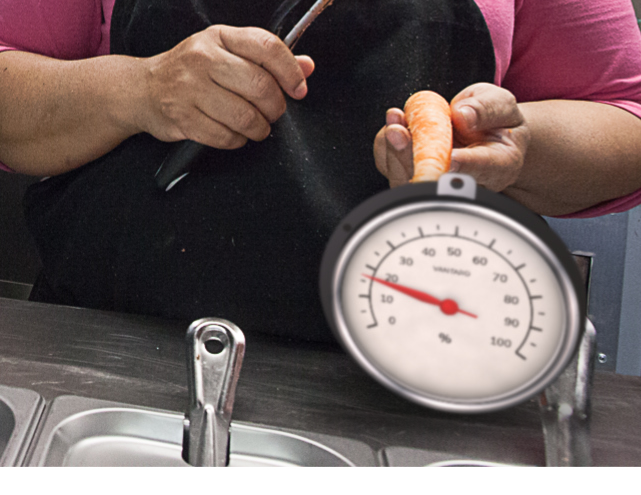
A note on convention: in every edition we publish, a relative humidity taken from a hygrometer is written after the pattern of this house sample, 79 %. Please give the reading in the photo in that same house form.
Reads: 17.5 %
